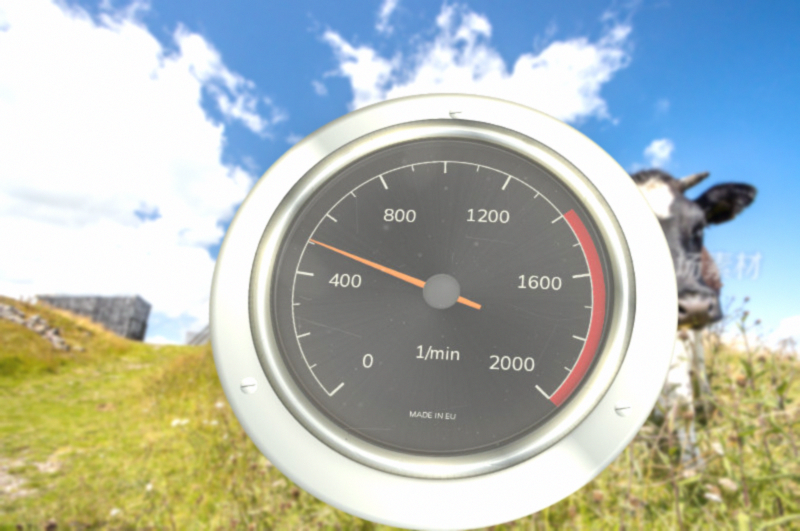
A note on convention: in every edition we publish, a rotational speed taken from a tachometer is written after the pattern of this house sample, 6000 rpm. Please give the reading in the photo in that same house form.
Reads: 500 rpm
